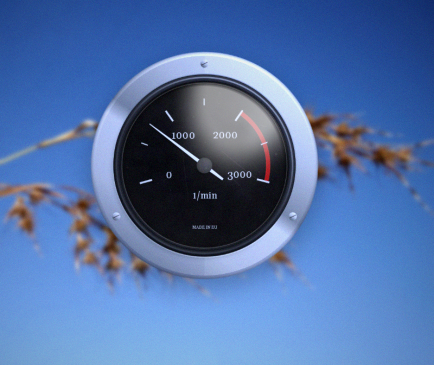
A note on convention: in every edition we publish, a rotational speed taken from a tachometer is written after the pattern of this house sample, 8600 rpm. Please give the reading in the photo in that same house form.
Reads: 750 rpm
